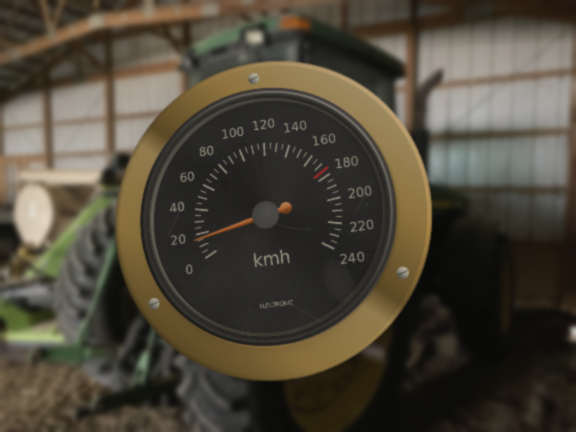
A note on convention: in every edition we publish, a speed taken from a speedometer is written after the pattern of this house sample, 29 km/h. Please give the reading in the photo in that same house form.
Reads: 15 km/h
